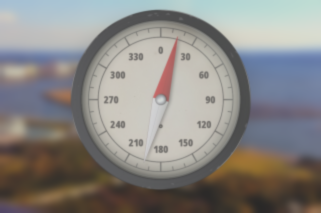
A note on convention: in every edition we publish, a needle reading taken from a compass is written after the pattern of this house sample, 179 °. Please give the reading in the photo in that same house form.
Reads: 15 °
